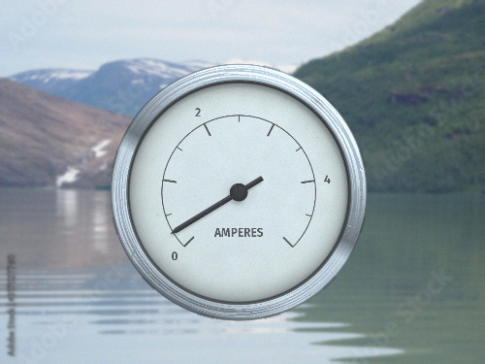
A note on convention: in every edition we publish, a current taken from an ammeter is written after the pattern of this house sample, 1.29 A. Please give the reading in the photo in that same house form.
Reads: 0.25 A
